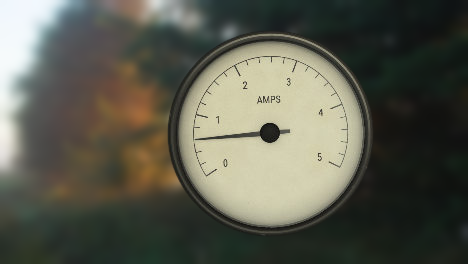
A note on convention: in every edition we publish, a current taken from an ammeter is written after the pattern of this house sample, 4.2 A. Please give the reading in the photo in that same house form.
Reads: 0.6 A
